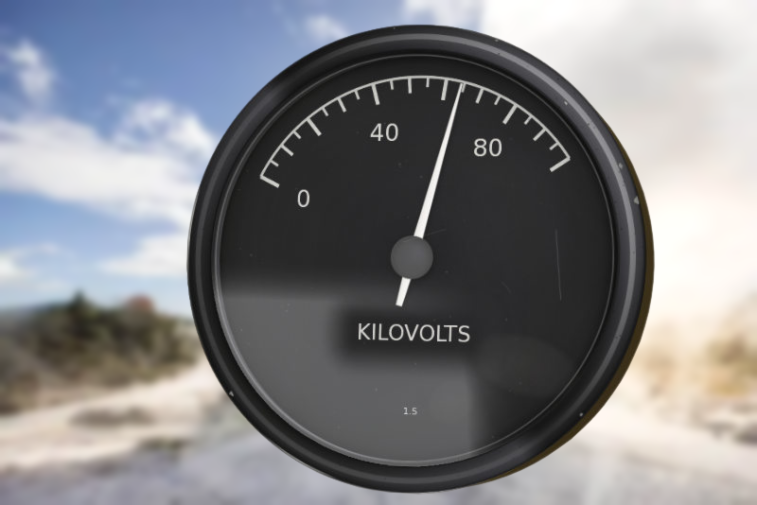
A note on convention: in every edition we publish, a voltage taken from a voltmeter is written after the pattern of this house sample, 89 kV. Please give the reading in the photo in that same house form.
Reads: 65 kV
